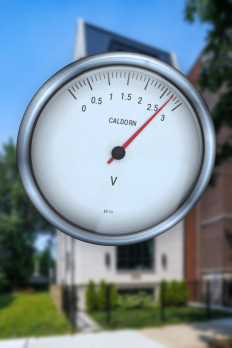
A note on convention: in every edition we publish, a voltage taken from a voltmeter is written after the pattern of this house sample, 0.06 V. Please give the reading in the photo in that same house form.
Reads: 2.7 V
